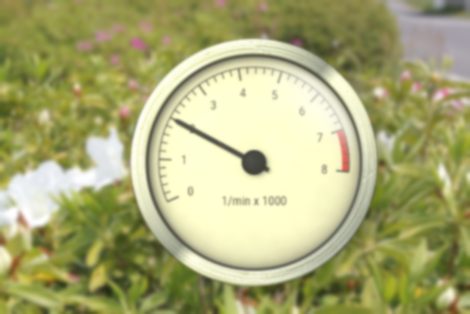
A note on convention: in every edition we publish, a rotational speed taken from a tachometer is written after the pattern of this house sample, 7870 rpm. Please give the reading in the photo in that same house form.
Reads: 2000 rpm
